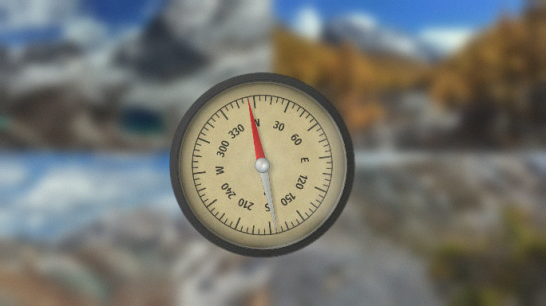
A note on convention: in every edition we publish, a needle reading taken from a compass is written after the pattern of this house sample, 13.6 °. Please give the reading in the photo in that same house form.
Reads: 355 °
